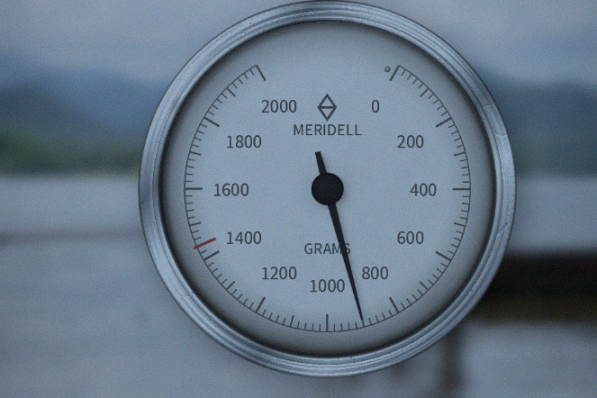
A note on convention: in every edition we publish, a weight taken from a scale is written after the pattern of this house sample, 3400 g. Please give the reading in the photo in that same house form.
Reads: 900 g
